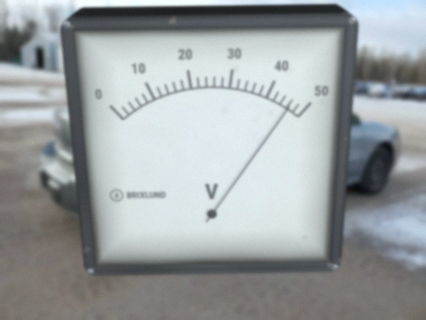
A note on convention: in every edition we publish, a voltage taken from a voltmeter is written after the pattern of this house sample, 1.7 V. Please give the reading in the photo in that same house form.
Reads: 46 V
